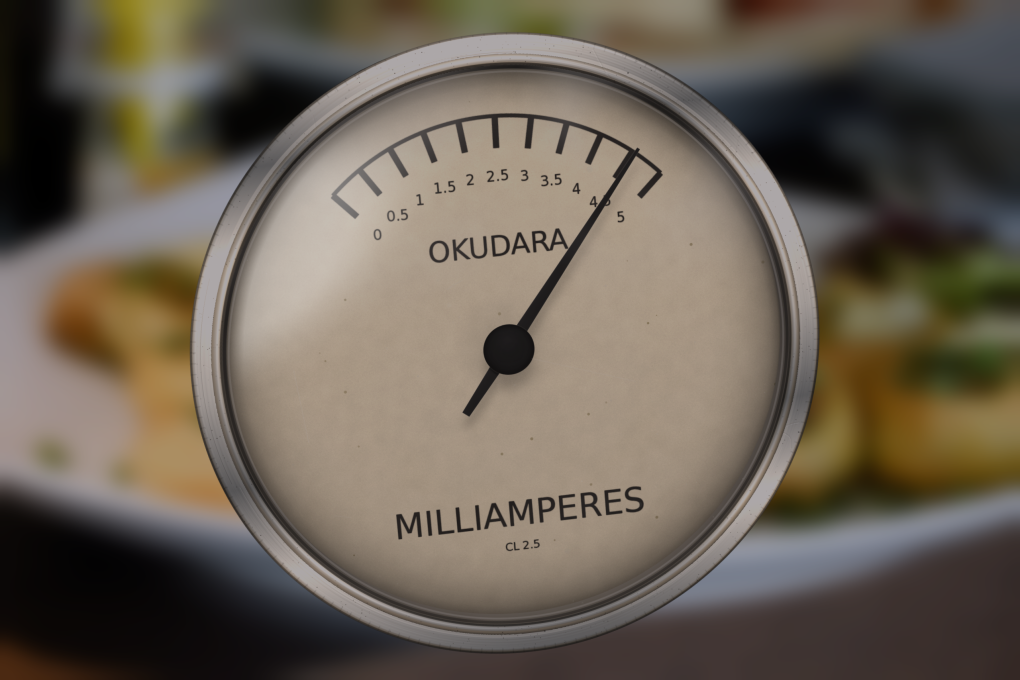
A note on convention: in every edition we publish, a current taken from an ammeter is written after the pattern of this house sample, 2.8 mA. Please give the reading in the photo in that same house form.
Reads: 4.5 mA
